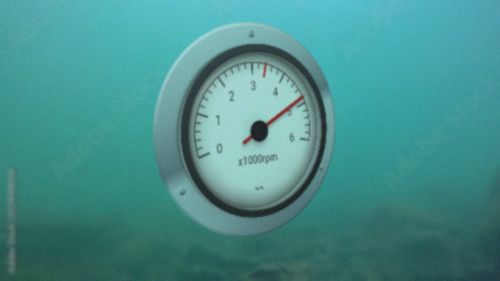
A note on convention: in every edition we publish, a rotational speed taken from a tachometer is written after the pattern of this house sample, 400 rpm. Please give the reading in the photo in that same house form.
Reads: 4800 rpm
